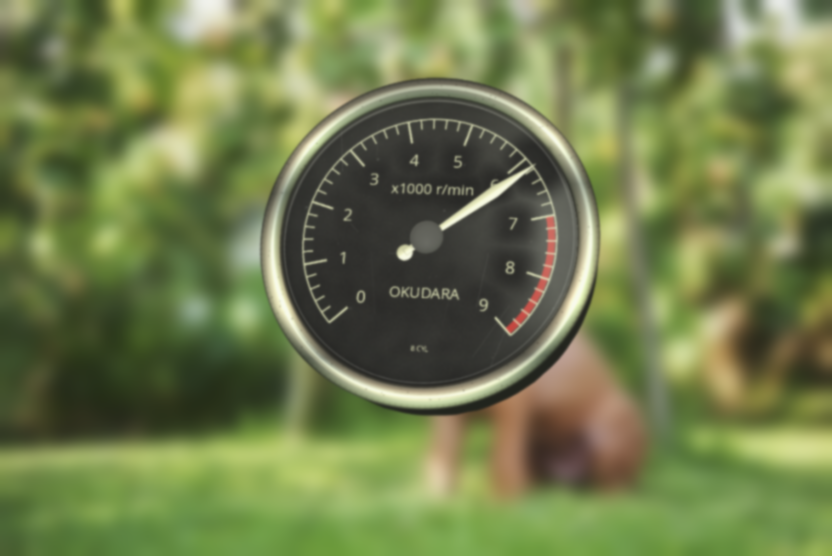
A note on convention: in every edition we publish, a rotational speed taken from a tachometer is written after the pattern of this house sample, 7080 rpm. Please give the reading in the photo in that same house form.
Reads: 6200 rpm
